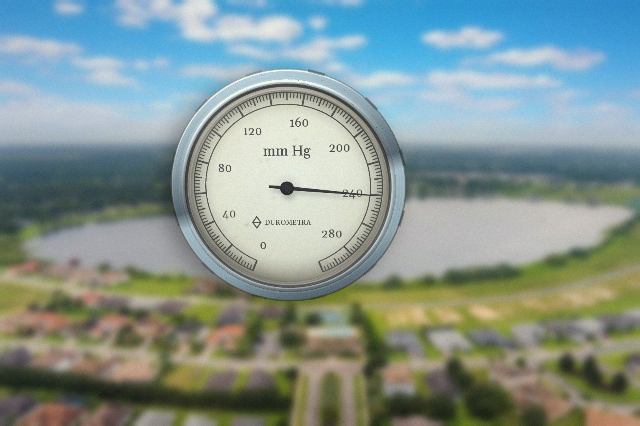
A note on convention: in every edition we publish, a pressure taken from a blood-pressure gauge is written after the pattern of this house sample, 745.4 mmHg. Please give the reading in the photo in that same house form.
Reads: 240 mmHg
